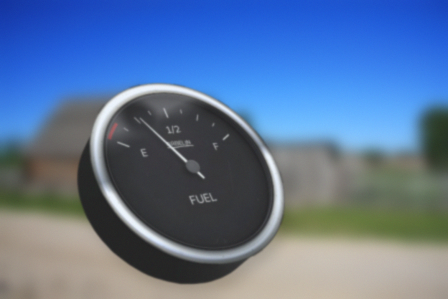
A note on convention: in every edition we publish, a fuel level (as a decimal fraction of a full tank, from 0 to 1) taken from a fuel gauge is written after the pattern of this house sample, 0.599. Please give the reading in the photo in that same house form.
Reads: 0.25
